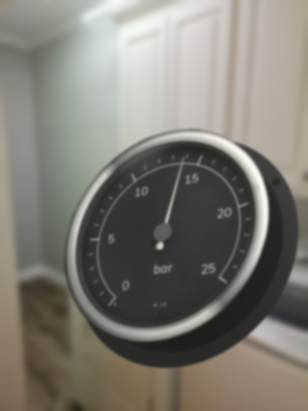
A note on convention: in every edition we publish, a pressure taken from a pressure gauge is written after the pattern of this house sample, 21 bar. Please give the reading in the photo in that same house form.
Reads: 14 bar
